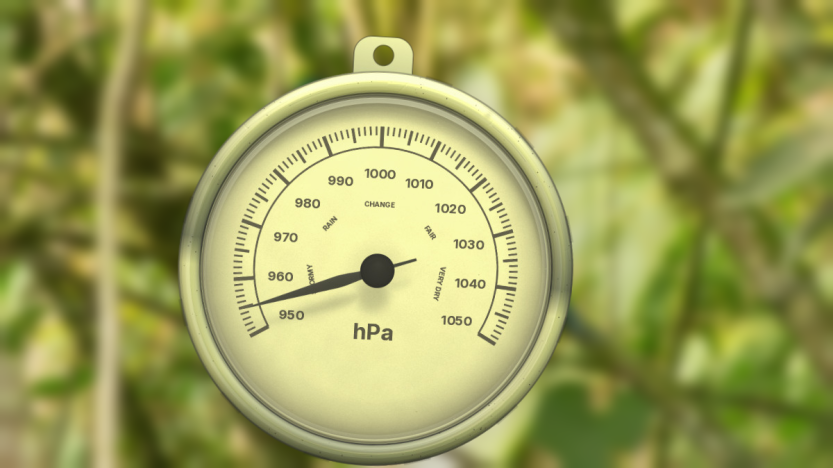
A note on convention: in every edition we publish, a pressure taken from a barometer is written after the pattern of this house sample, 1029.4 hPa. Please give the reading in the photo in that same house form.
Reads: 955 hPa
